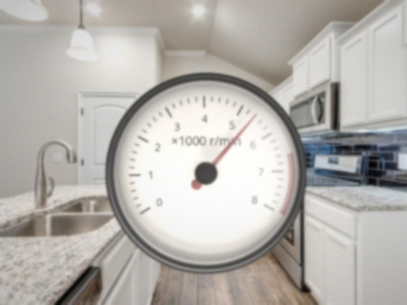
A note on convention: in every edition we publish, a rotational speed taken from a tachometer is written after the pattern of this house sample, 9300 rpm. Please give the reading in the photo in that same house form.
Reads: 5400 rpm
